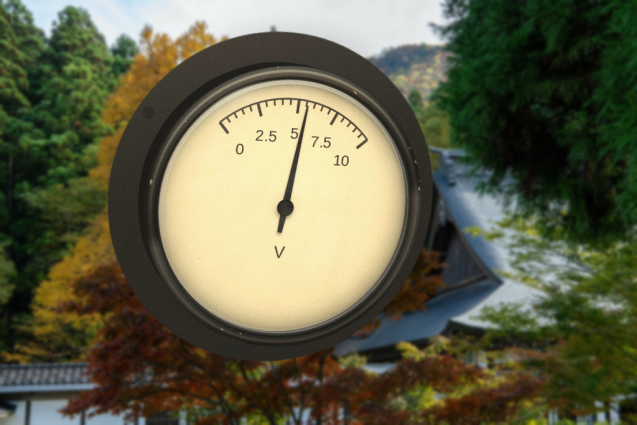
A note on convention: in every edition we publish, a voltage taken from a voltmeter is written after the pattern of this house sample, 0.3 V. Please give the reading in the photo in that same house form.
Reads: 5.5 V
